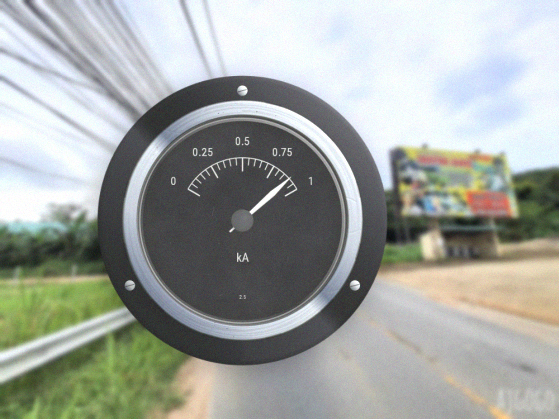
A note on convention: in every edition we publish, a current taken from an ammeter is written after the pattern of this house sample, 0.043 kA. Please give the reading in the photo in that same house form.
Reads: 0.9 kA
